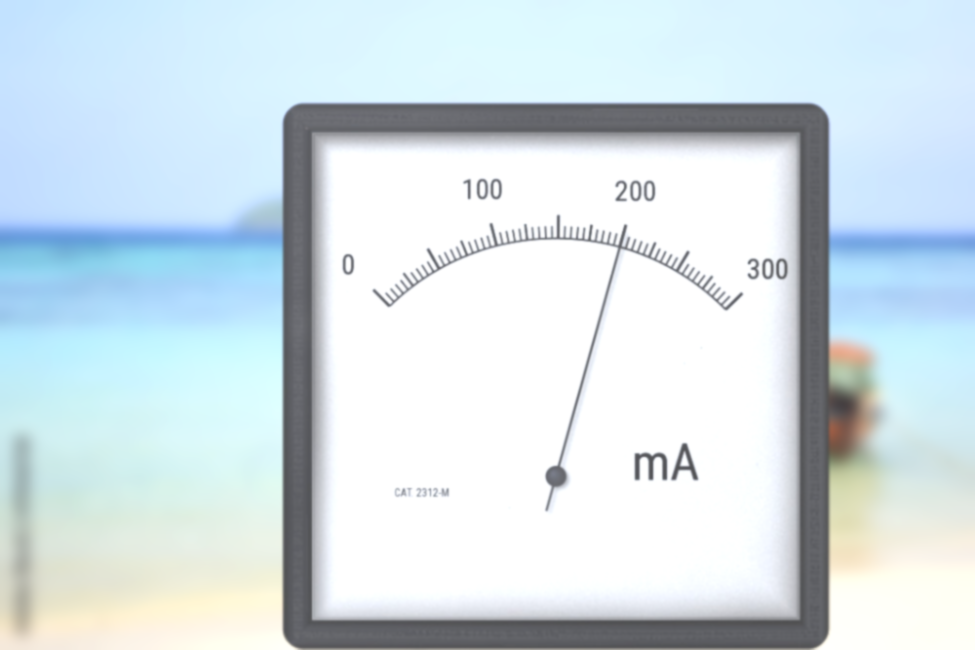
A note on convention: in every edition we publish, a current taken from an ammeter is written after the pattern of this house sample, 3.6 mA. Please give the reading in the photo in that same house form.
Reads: 200 mA
